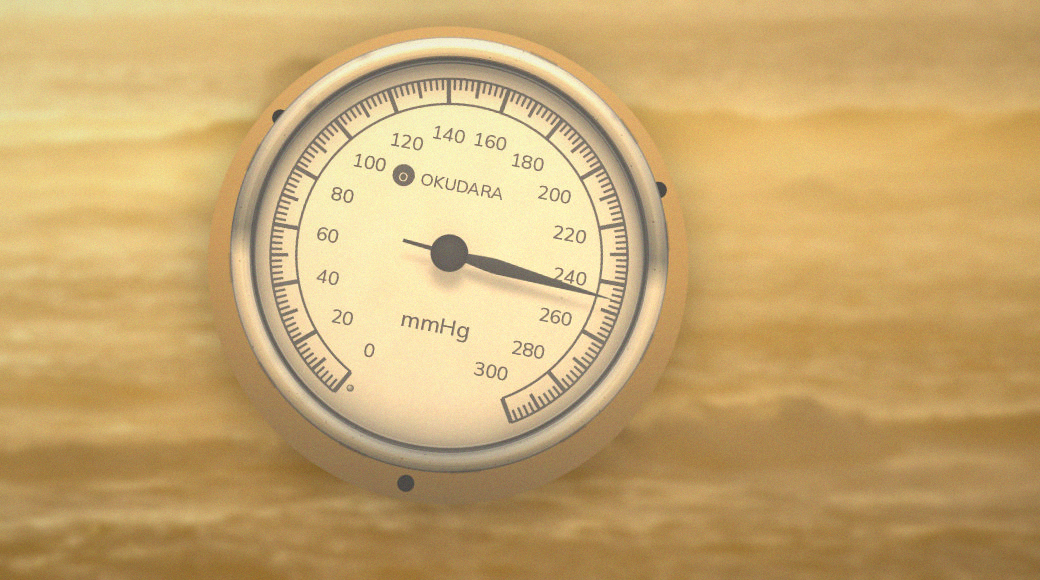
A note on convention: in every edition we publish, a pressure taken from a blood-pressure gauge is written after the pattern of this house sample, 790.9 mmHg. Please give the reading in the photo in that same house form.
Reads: 246 mmHg
